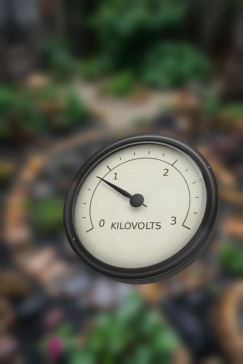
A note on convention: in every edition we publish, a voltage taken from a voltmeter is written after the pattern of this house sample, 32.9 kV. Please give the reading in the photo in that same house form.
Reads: 0.8 kV
